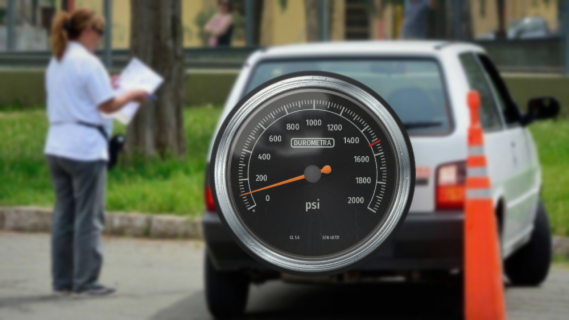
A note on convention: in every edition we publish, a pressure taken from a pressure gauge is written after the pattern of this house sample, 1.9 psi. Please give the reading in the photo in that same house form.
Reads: 100 psi
